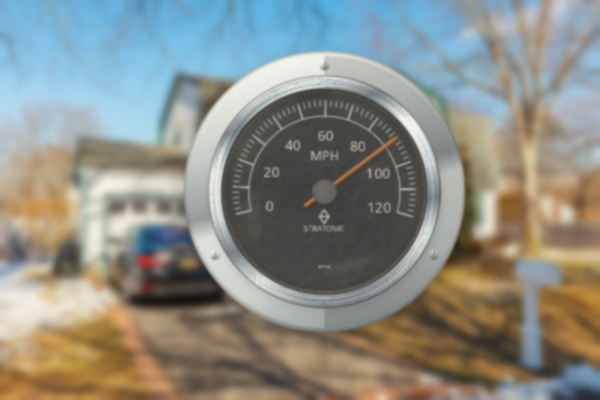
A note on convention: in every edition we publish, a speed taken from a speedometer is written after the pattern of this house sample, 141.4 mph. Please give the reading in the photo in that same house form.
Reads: 90 mph
